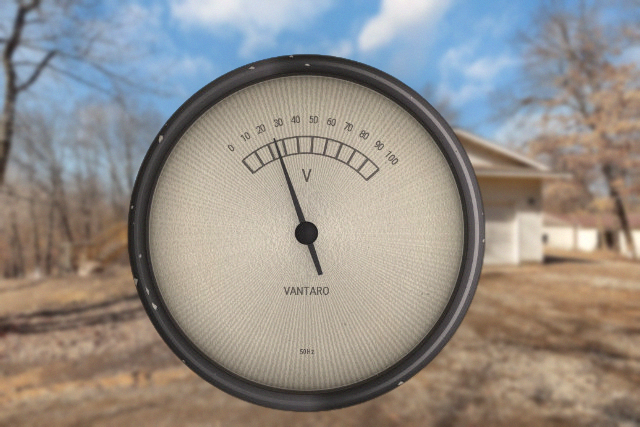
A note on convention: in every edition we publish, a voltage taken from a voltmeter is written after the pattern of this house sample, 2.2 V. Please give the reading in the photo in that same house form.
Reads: 25 V
